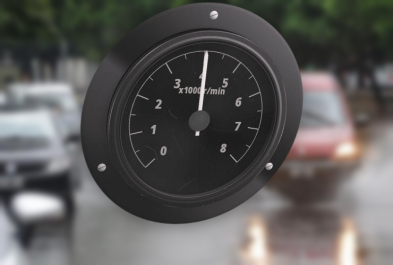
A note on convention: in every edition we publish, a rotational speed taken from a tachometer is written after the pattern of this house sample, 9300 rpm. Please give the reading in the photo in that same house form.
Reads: 4000 rpm
